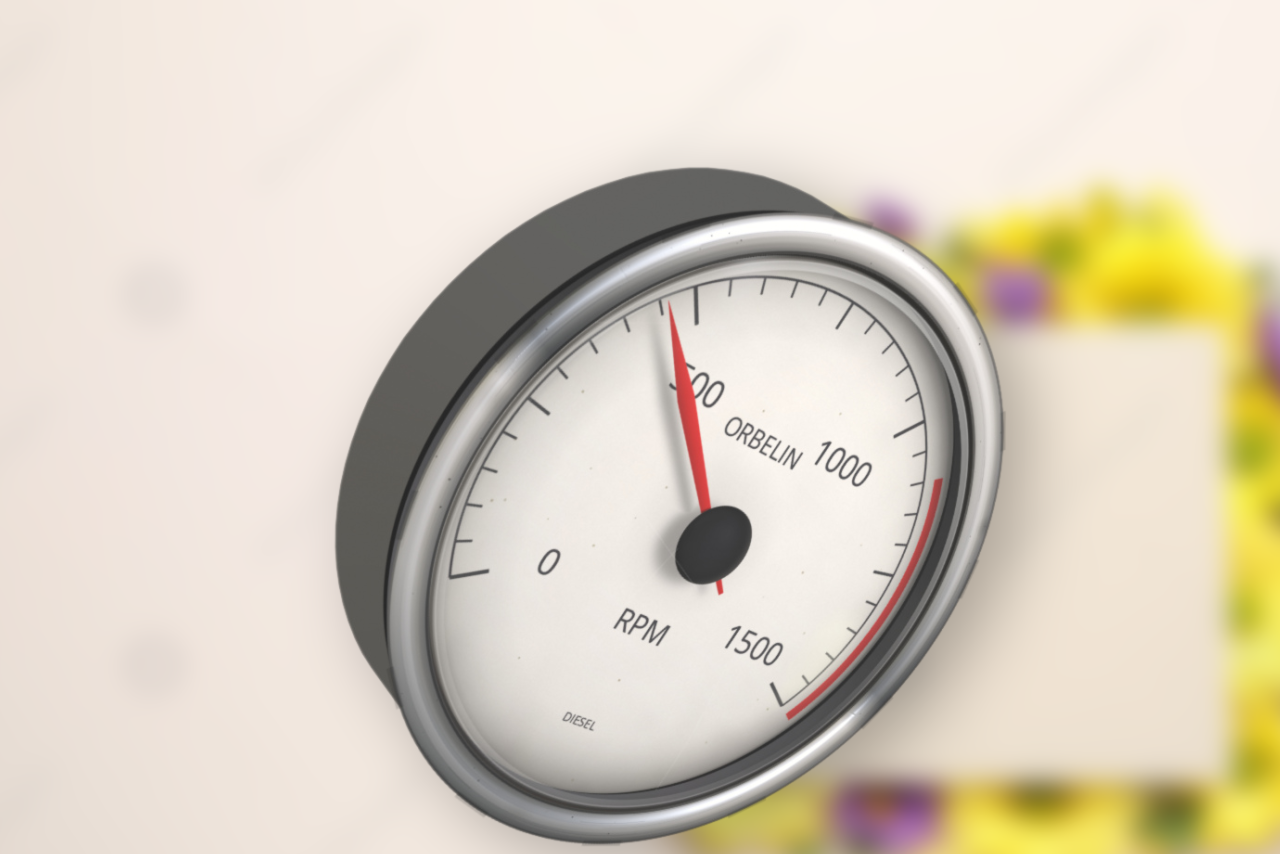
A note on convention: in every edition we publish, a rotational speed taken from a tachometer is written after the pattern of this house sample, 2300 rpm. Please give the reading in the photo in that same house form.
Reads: 450 rpm
